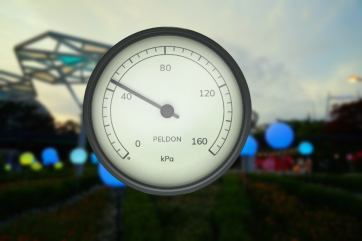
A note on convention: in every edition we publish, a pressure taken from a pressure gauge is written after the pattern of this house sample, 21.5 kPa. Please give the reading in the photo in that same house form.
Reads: 45 kPa
